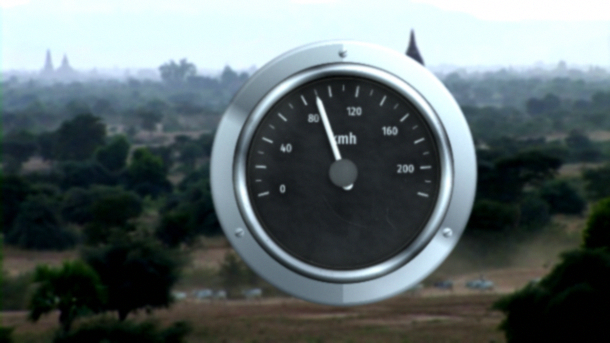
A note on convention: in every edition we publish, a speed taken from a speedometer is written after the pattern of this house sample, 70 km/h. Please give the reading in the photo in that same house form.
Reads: 90 km/h
